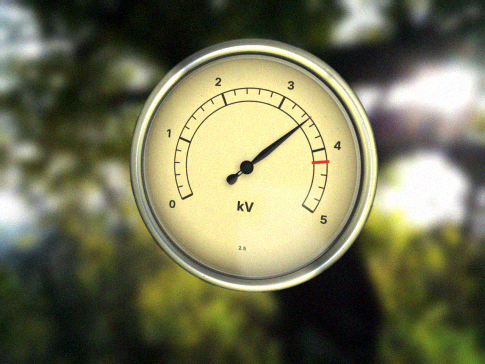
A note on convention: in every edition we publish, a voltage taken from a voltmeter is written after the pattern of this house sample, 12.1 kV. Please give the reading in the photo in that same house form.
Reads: 3.5 kV
